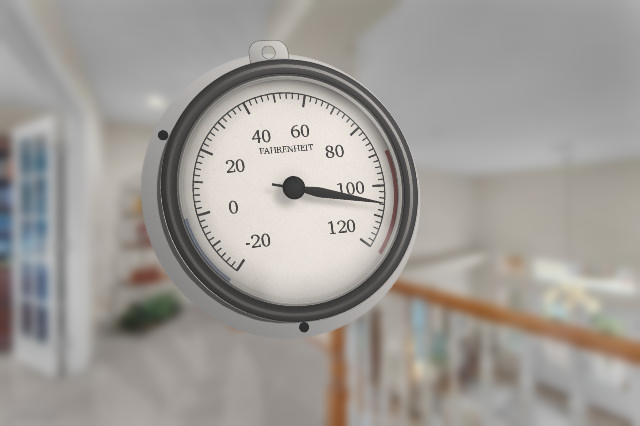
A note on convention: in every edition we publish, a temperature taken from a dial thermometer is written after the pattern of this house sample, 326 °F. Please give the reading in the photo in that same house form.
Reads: 106 °F
